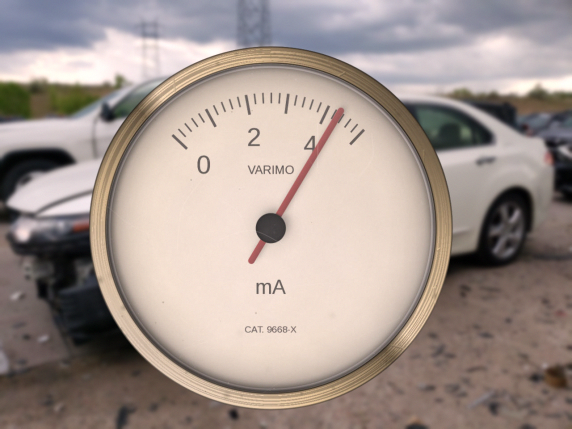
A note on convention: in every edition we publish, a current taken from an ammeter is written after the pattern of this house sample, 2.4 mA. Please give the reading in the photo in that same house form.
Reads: 4.3 mA
